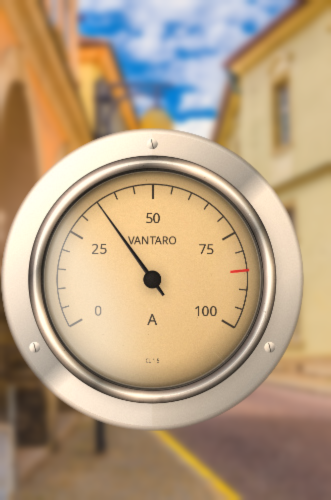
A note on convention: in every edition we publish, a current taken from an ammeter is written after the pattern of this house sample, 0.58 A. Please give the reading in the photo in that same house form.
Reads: 35 A
